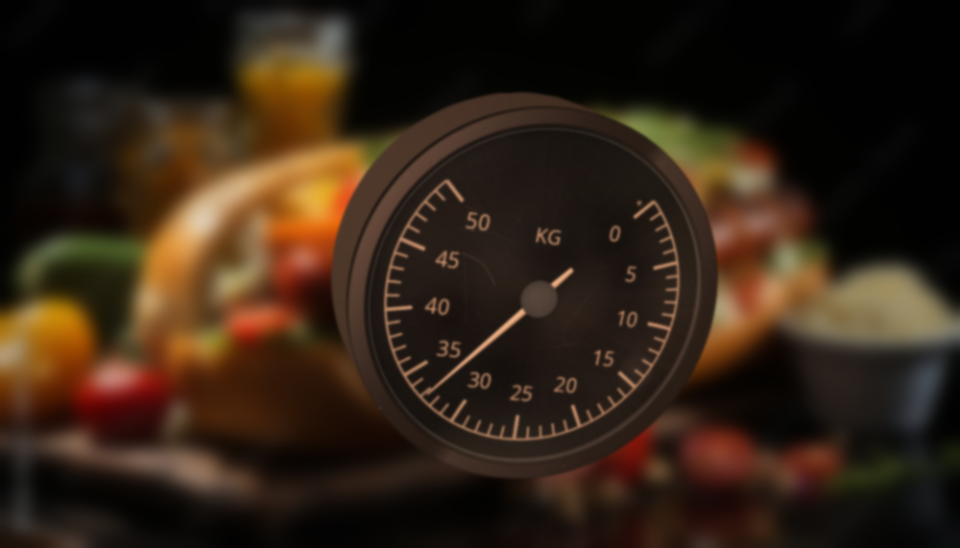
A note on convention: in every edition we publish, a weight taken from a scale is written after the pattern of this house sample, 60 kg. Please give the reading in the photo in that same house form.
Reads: 33 kg
